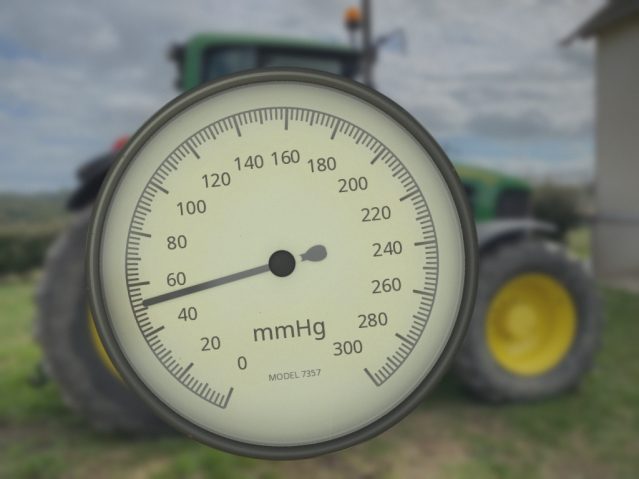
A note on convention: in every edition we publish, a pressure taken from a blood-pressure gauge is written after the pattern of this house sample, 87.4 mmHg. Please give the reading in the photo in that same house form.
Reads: 52 mmHg
